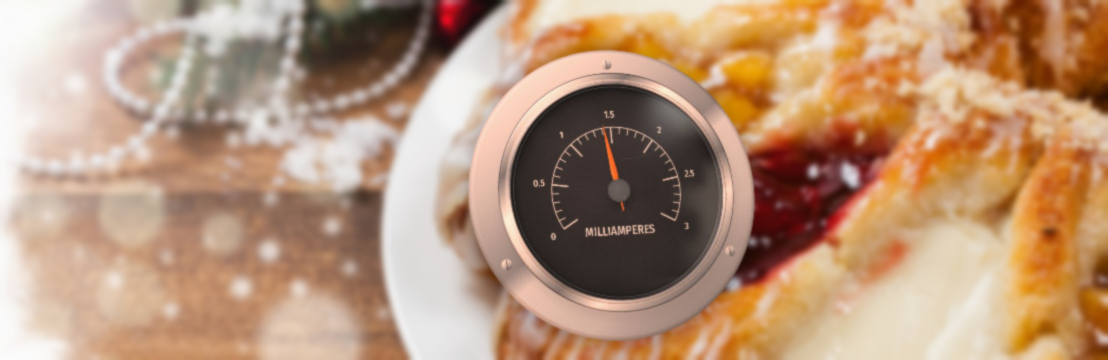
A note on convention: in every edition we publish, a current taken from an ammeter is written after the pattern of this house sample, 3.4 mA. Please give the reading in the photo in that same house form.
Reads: 1.4 mA
